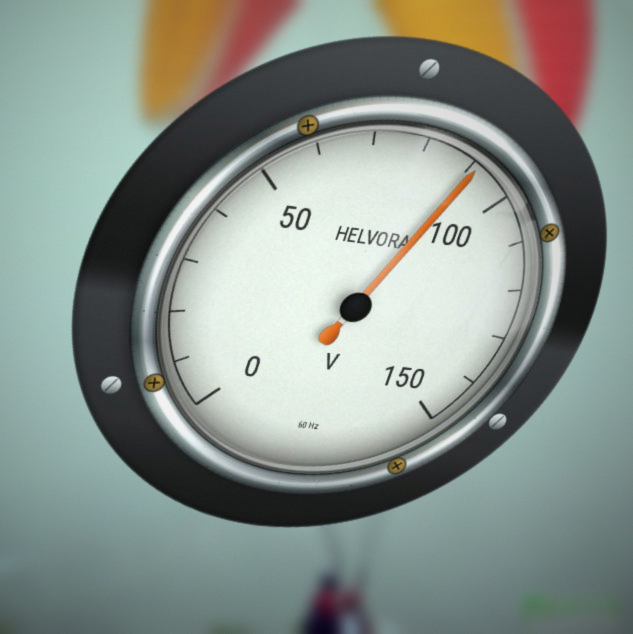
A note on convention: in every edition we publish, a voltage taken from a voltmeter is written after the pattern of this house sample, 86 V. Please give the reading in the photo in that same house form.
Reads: 90 V
